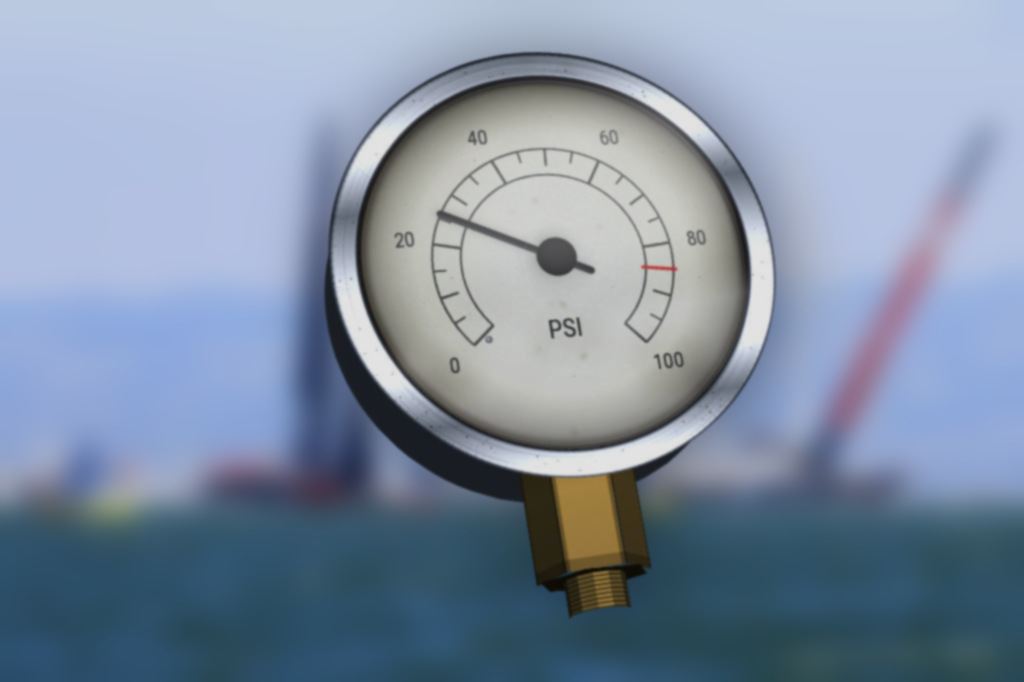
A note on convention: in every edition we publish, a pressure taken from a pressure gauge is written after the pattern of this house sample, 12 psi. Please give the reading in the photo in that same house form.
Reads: 25 psi
